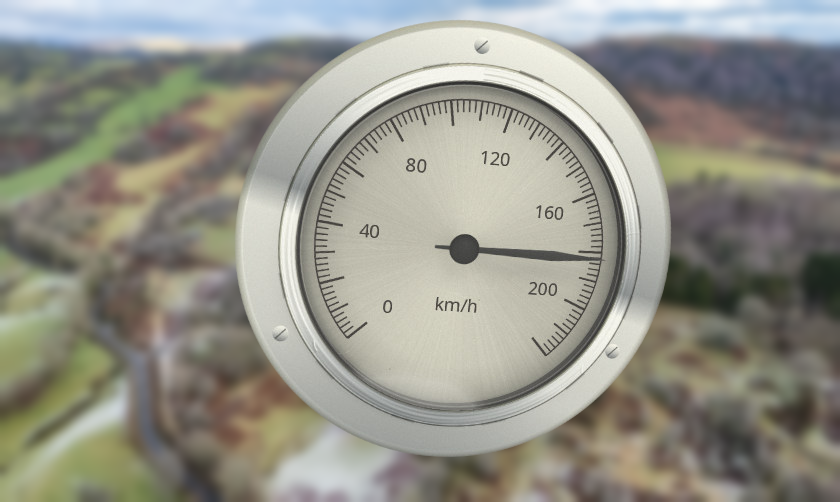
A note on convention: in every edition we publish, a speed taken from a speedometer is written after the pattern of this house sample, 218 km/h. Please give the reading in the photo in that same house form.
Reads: 182 km/h
